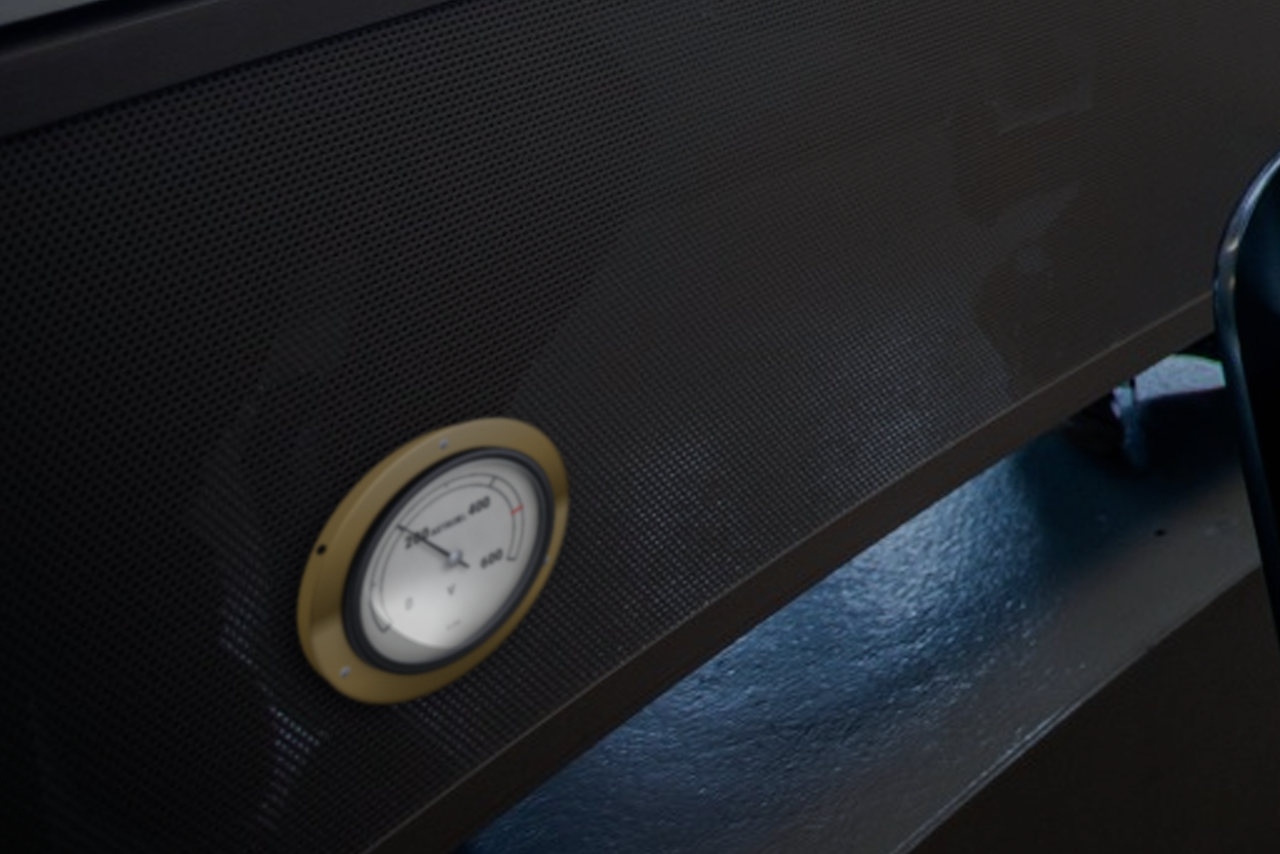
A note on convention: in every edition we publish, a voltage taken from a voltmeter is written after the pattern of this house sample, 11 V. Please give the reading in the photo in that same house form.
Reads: 200 V
